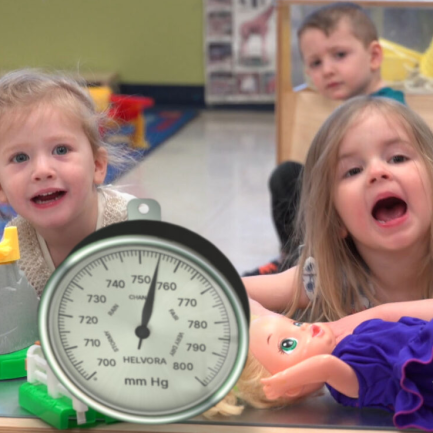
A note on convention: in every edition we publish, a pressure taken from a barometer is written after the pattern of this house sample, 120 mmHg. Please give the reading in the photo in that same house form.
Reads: 755 mmHg
